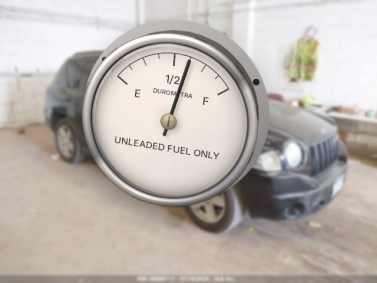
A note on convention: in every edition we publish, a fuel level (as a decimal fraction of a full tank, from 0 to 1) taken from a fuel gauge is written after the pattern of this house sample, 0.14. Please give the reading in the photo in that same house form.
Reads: 0.625
